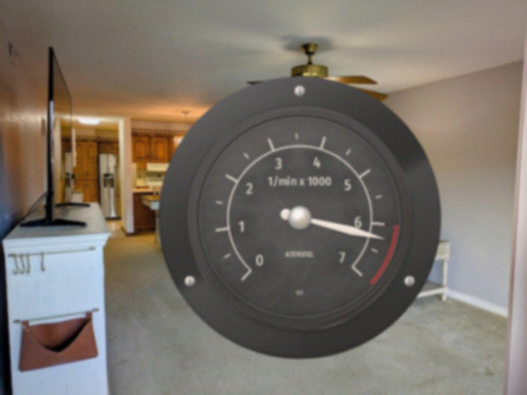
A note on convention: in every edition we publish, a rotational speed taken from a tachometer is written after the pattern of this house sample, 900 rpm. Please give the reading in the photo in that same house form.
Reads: 6250 rpm
